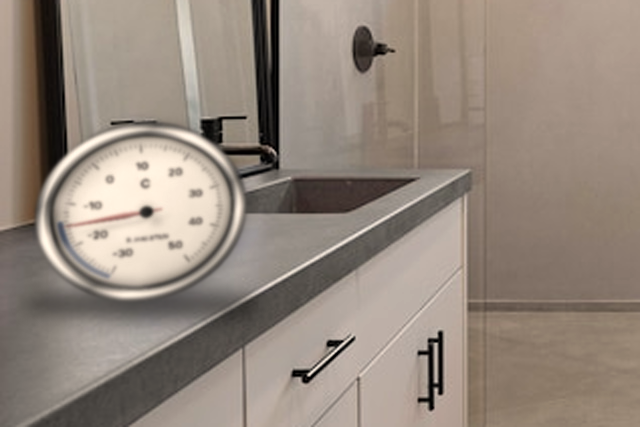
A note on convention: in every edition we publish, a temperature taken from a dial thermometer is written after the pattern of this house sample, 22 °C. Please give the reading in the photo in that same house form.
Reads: -15 °C
